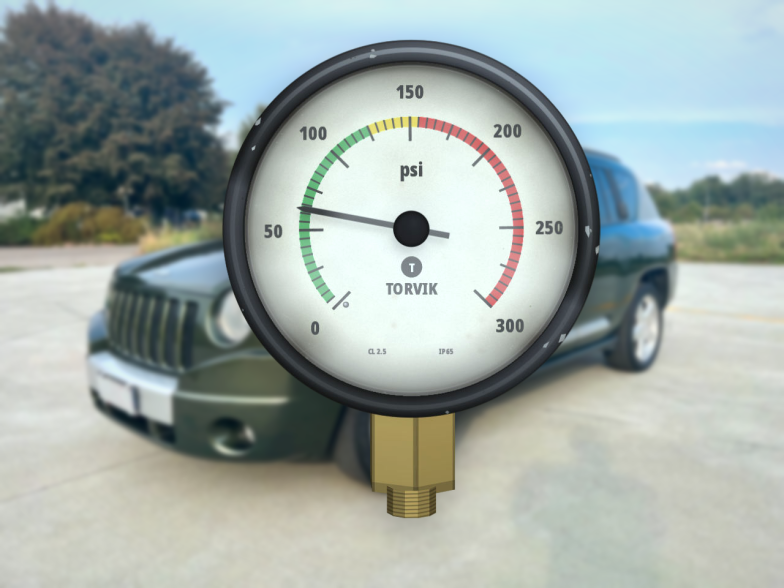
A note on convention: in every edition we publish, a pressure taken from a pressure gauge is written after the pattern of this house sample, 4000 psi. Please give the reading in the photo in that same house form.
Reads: 62.5 psi
